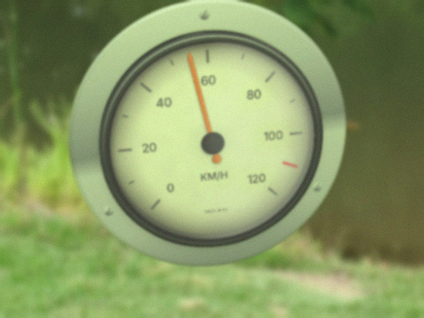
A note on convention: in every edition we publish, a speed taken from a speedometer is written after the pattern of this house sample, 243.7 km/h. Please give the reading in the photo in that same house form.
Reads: 55 km/h
